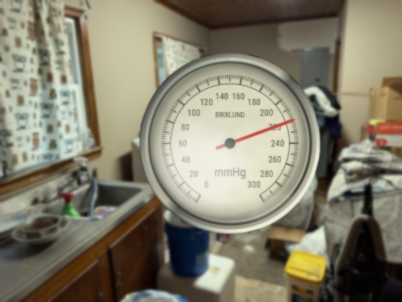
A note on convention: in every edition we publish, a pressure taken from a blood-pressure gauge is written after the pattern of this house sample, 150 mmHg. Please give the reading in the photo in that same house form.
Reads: 220 mmHg
